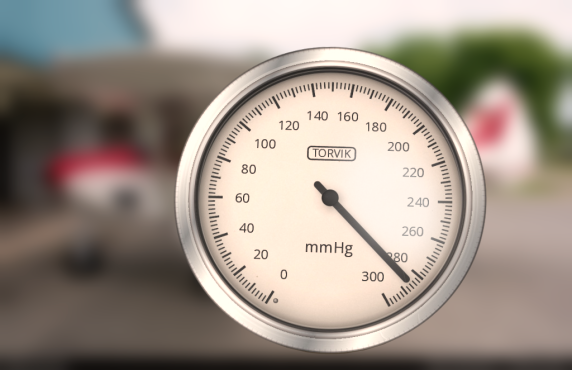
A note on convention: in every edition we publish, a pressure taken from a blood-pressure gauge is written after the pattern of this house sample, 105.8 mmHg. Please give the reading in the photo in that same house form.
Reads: 286 mmHg
